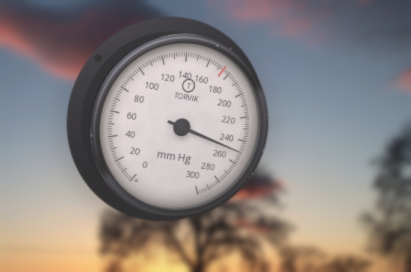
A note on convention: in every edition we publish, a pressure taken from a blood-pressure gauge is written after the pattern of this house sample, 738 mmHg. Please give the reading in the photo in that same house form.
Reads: 250 mmHg
